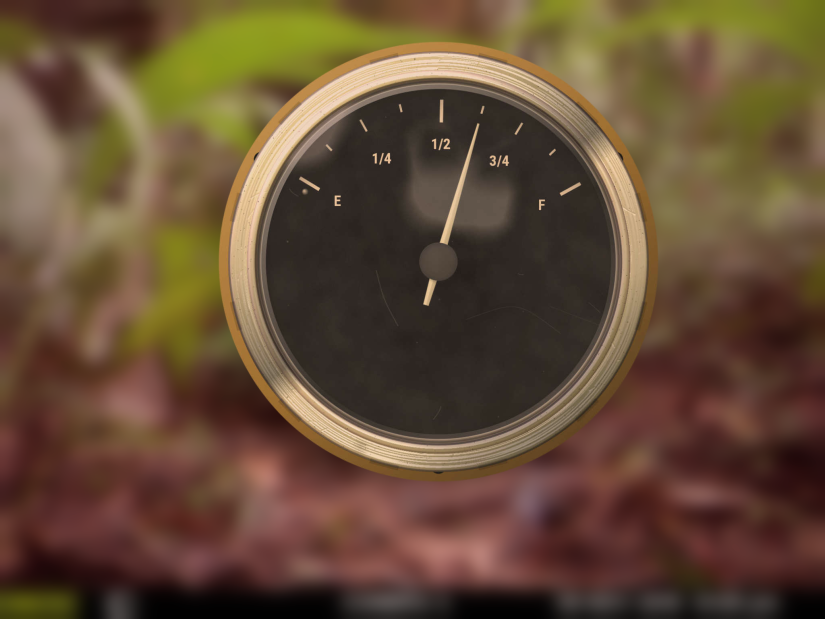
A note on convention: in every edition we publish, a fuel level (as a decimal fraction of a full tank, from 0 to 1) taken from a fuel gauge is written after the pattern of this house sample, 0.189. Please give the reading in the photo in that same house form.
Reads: 0.625
